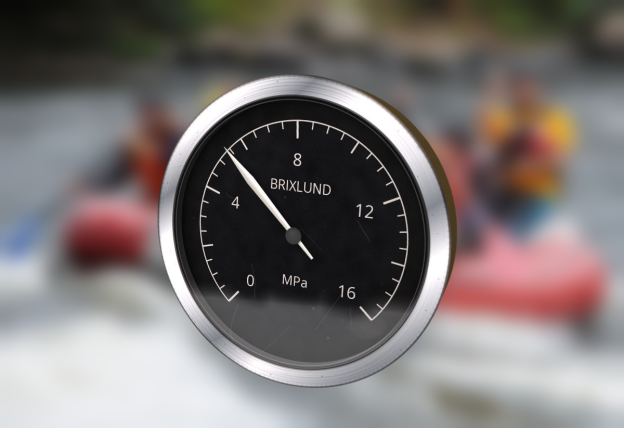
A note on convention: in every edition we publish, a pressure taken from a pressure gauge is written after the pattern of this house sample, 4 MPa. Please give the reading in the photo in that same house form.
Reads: 5.5 MPa
